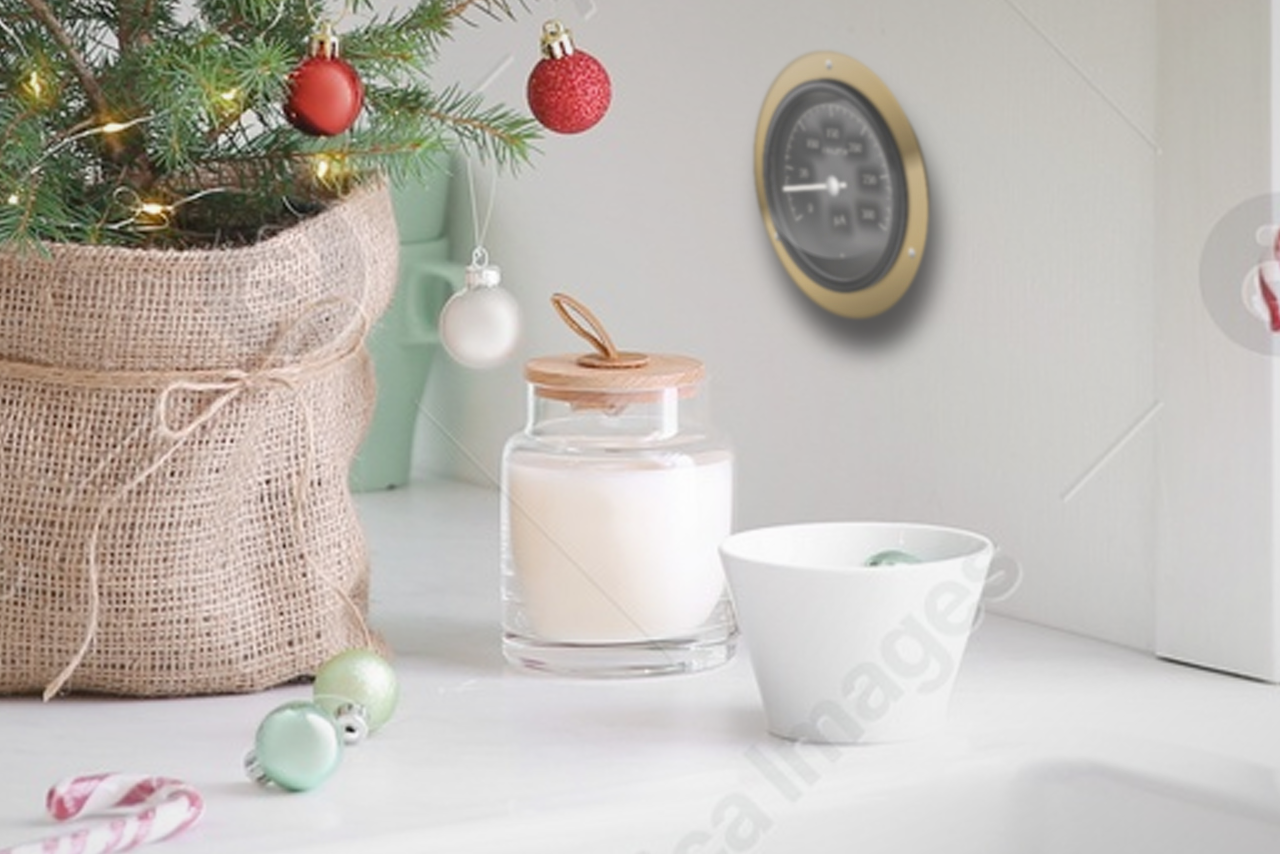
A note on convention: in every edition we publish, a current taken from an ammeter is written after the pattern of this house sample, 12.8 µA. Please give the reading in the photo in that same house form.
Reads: 30 µA
